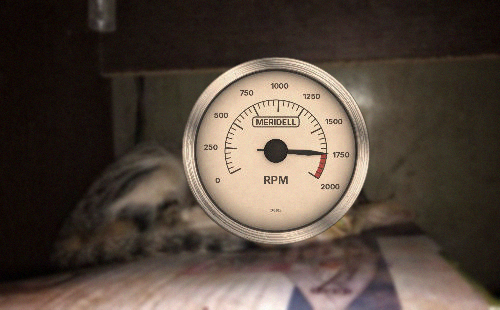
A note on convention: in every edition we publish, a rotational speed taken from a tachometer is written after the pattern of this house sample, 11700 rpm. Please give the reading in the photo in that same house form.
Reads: 1750 rpm
